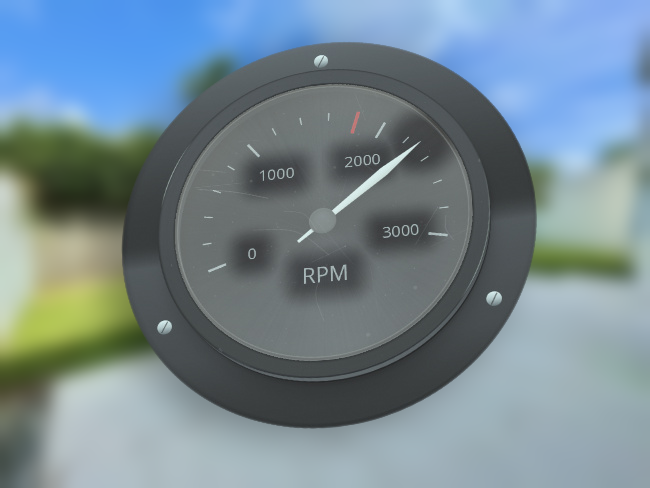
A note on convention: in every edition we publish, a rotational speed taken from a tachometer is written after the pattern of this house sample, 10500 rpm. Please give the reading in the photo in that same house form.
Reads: 2300 rpm
